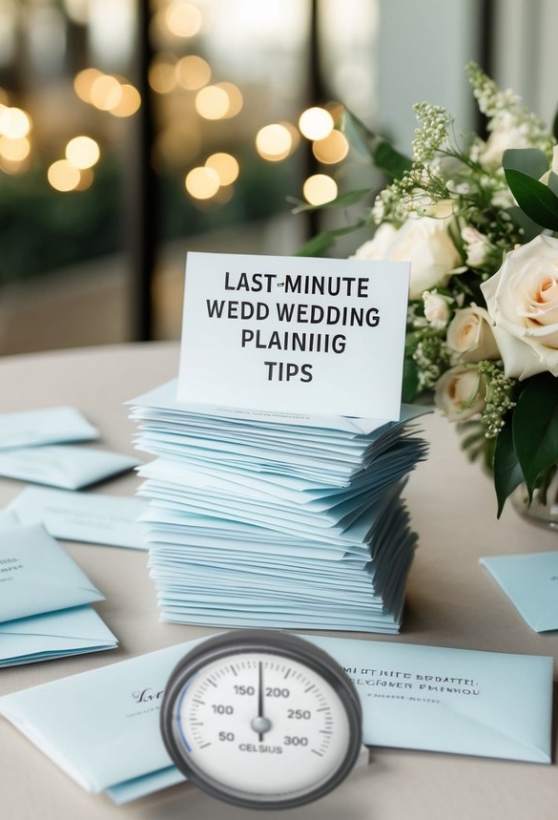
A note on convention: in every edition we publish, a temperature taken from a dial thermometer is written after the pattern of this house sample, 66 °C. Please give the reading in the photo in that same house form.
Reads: 175 °C
